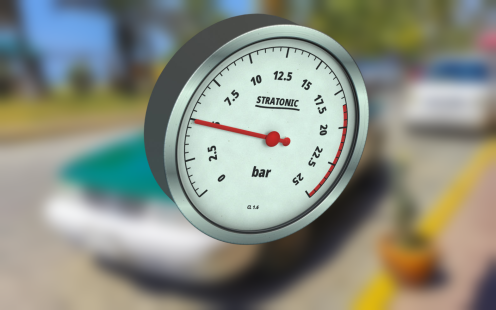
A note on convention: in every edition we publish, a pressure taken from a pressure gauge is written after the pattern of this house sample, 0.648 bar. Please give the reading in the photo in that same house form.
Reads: 5 bar
